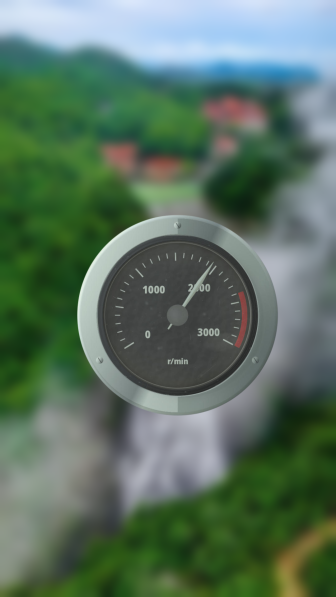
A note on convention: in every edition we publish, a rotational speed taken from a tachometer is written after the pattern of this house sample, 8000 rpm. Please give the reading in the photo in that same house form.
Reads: 1950 rpm
